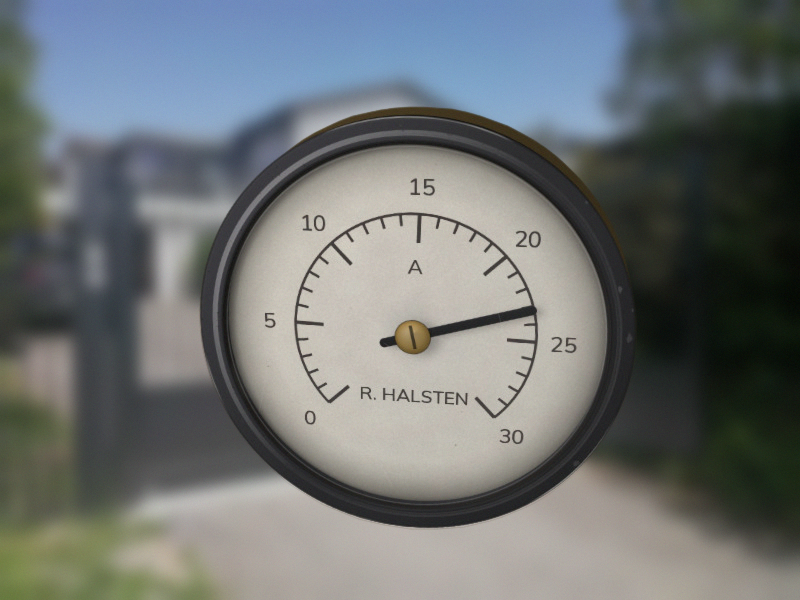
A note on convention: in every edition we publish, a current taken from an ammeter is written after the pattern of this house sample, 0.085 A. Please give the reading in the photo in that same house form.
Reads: 23 A
